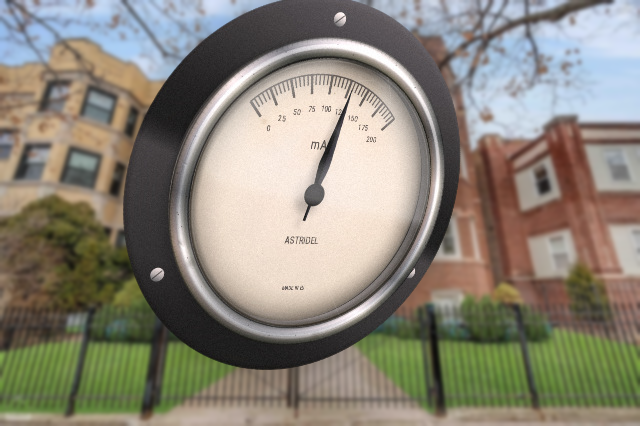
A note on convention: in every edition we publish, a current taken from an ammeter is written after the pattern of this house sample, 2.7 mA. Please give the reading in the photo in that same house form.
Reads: 125 mA
